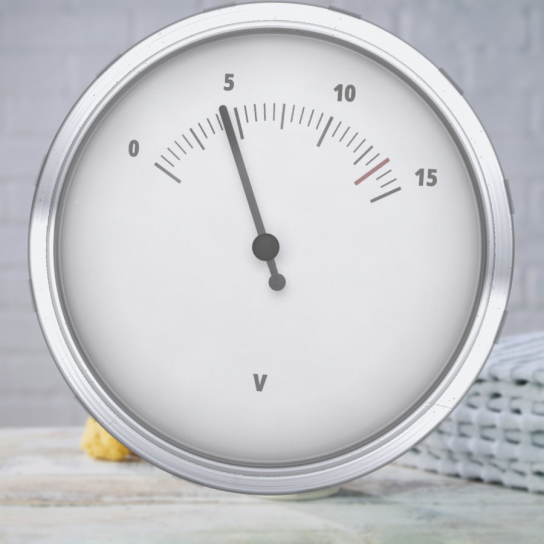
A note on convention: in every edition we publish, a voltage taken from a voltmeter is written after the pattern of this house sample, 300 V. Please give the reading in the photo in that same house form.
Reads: 4.5 V
